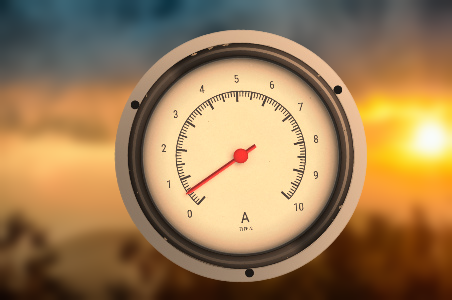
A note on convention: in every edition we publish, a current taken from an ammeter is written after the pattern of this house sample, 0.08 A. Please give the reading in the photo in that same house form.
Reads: 0.5 A
